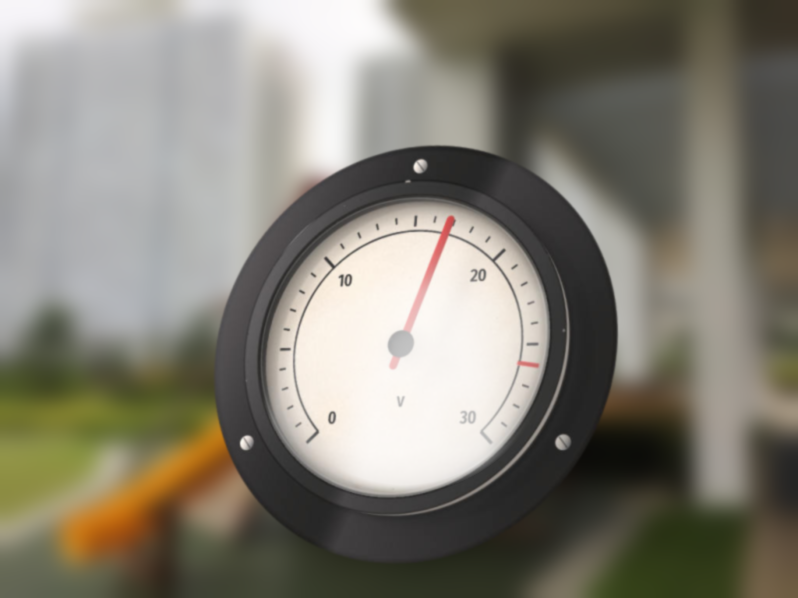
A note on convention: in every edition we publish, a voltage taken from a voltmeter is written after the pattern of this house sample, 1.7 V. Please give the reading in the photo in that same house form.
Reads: 17 V
